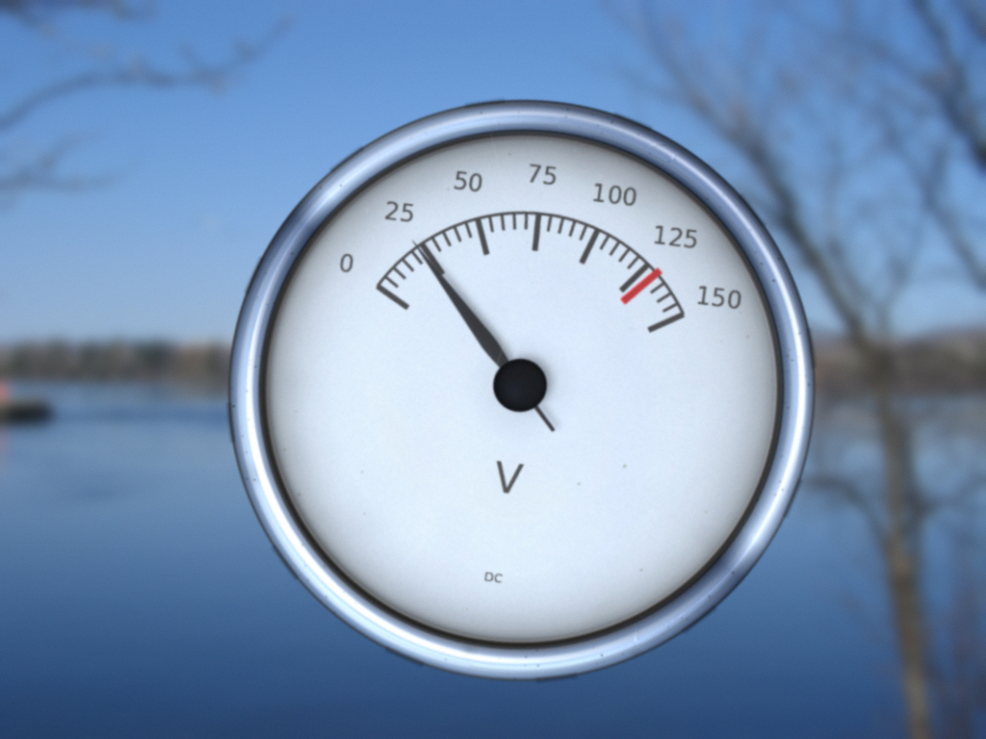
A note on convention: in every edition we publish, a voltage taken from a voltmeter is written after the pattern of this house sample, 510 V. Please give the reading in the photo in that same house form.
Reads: 22.5 V
